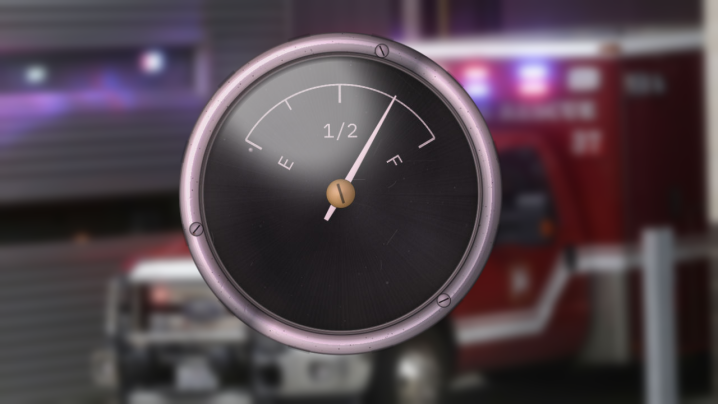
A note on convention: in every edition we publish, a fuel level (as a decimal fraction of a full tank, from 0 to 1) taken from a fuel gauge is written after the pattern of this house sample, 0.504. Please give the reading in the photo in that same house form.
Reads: 0.75
